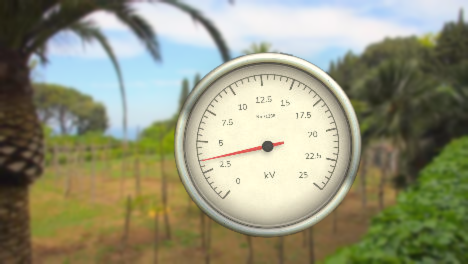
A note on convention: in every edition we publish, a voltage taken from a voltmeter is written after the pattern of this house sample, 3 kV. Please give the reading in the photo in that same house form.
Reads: 3.5 kV
